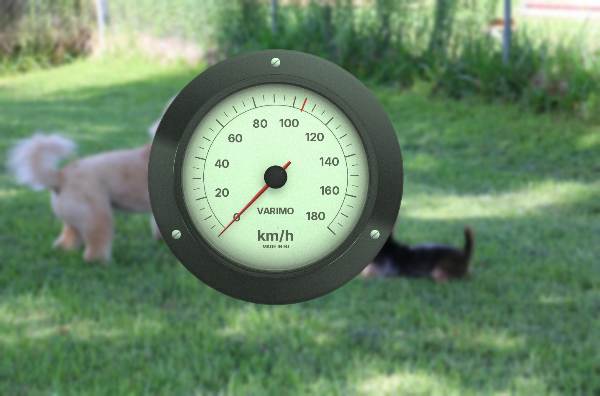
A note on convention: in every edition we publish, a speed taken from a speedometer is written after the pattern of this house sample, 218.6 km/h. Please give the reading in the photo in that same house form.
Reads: 0 km/h
